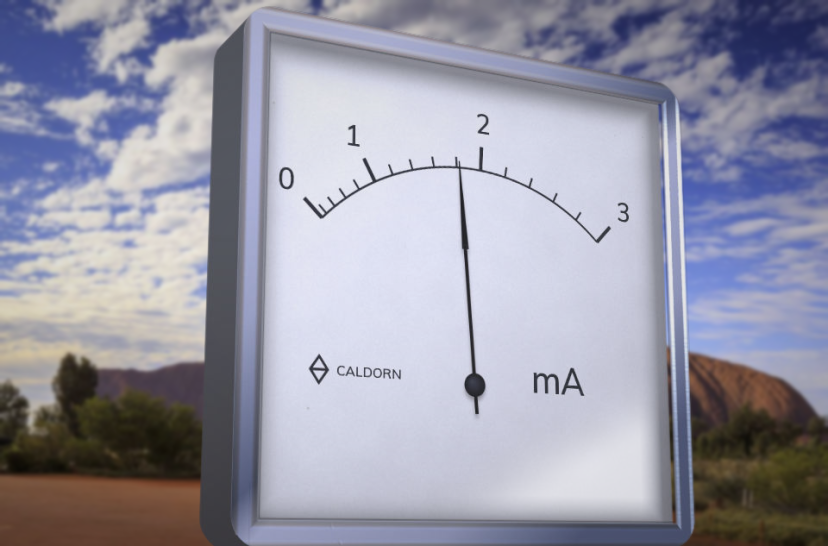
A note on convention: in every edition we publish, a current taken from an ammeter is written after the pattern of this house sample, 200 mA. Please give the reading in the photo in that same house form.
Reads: 1.8 mA
